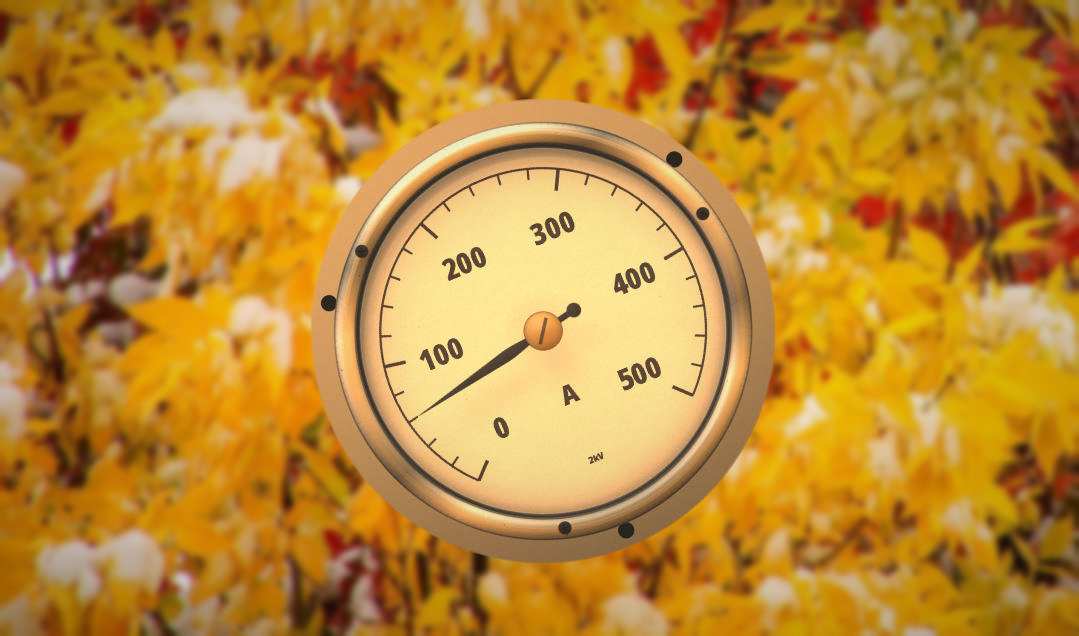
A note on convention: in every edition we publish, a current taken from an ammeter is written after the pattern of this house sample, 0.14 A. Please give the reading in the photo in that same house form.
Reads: 60 A
